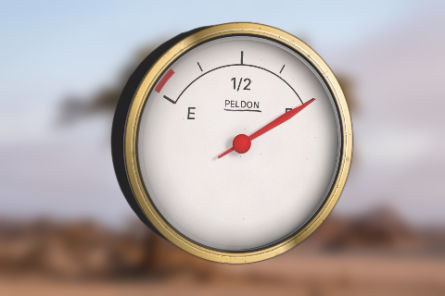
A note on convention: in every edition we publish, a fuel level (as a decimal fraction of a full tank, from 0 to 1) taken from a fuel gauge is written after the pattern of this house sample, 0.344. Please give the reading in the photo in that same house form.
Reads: 1
